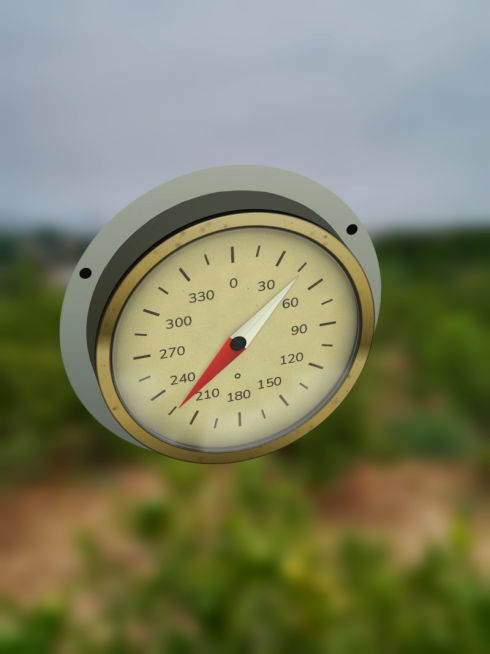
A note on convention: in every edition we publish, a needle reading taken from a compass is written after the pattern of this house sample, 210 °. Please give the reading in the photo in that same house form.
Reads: 225 °
